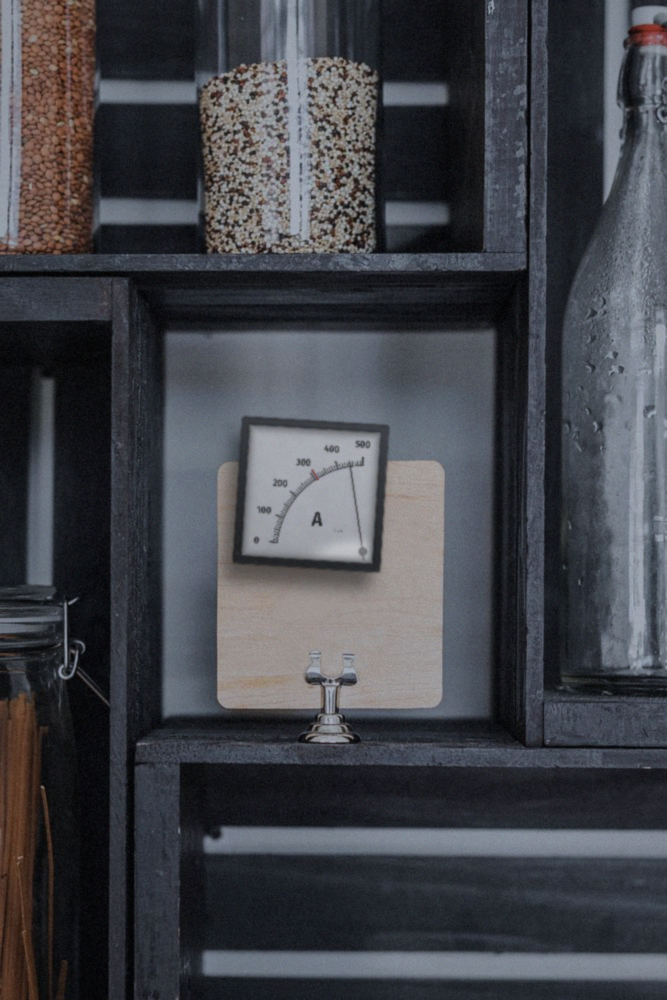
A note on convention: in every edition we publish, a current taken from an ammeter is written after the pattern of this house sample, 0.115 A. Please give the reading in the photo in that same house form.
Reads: 450 A
